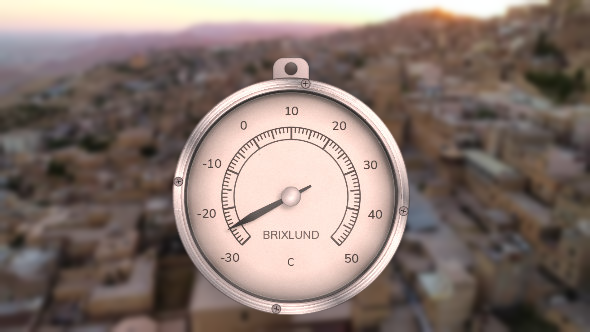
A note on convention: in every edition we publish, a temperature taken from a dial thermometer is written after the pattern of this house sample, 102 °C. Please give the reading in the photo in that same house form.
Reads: -25 °C
